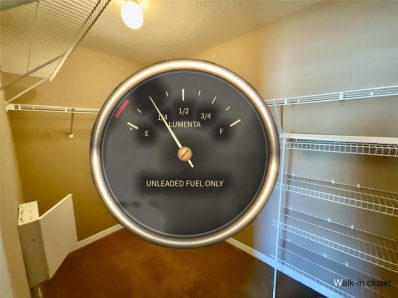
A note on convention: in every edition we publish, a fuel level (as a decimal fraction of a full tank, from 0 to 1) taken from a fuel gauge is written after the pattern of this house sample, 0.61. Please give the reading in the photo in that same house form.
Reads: 0.25
